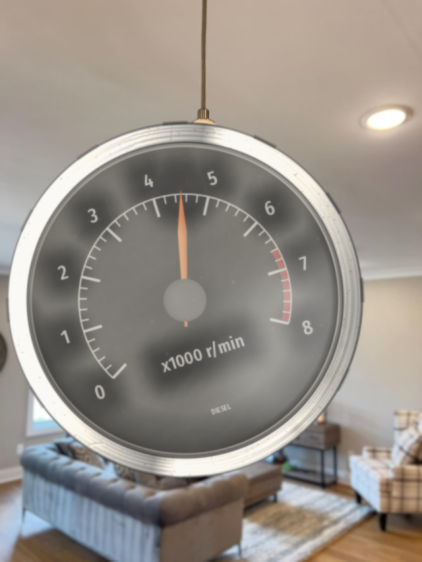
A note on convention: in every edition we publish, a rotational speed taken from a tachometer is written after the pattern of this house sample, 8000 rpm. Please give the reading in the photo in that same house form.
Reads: 4500 rpm
